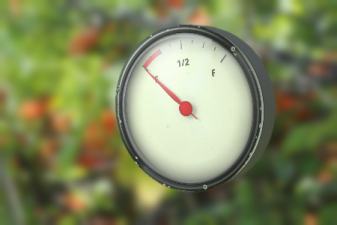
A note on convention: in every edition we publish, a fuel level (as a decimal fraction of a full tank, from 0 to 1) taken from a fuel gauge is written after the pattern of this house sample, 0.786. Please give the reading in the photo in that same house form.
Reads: 0
